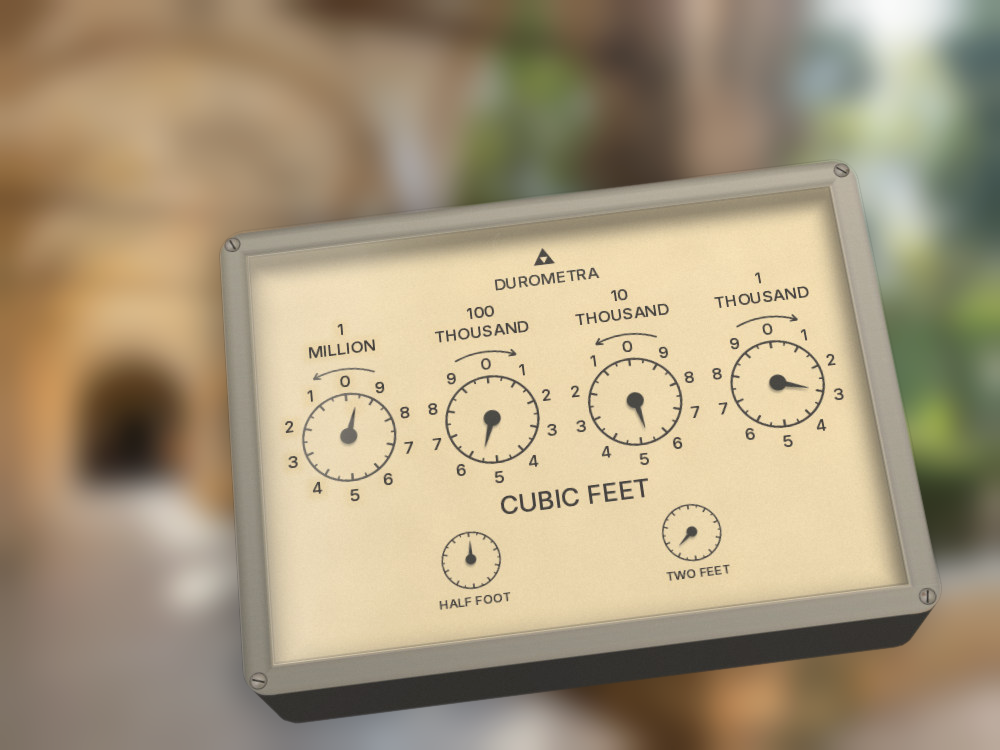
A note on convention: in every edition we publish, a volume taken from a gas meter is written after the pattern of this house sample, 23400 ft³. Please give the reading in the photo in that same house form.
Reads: 955300 ft³
